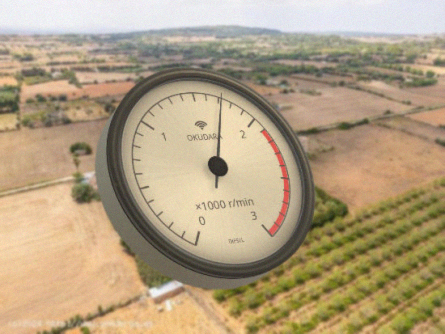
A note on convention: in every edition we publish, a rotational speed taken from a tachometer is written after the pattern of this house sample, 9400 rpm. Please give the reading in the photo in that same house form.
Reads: 1700 rpm
